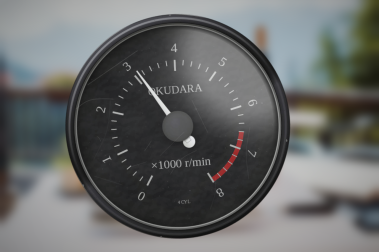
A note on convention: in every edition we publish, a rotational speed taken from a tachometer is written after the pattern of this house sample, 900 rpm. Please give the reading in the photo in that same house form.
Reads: 3100 rpm
